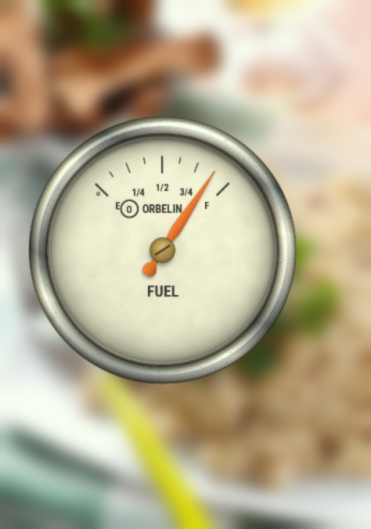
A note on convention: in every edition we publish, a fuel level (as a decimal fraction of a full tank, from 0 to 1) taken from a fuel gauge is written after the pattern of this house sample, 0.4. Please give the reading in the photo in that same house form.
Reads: 0.875
